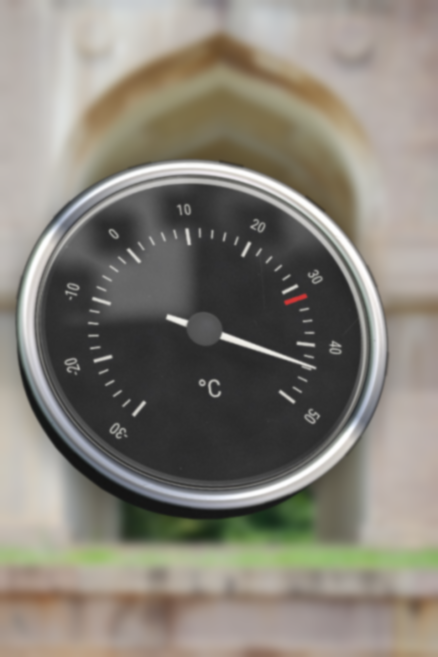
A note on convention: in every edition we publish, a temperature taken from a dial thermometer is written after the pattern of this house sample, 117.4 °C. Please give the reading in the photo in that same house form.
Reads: 44 °C
